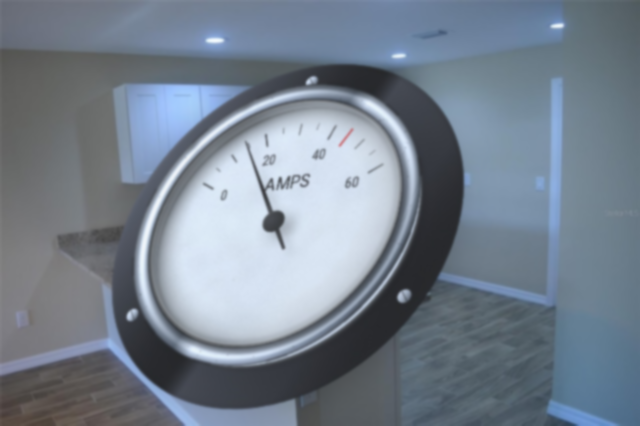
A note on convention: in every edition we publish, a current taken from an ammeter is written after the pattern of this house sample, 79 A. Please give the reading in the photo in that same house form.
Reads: 15 A
